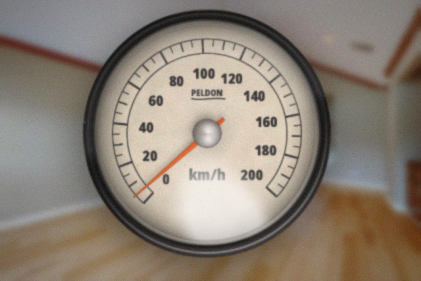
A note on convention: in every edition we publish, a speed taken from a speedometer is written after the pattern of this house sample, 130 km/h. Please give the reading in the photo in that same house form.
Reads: 5 km/h
